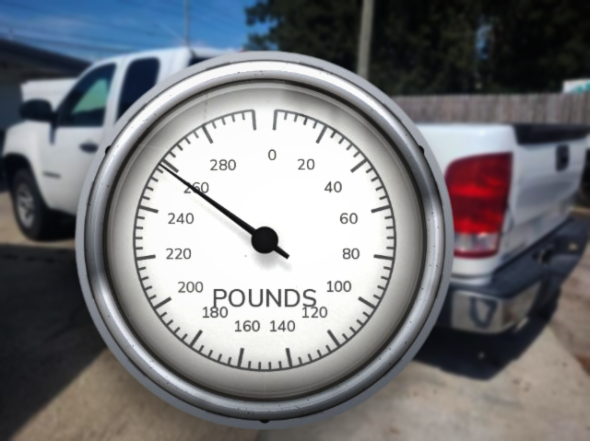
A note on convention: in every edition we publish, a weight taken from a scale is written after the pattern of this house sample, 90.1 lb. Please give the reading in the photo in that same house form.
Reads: 258 lb
